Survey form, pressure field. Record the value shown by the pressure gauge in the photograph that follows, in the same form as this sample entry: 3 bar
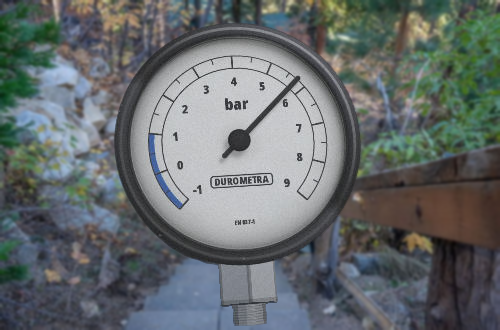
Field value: 5.75 bar
